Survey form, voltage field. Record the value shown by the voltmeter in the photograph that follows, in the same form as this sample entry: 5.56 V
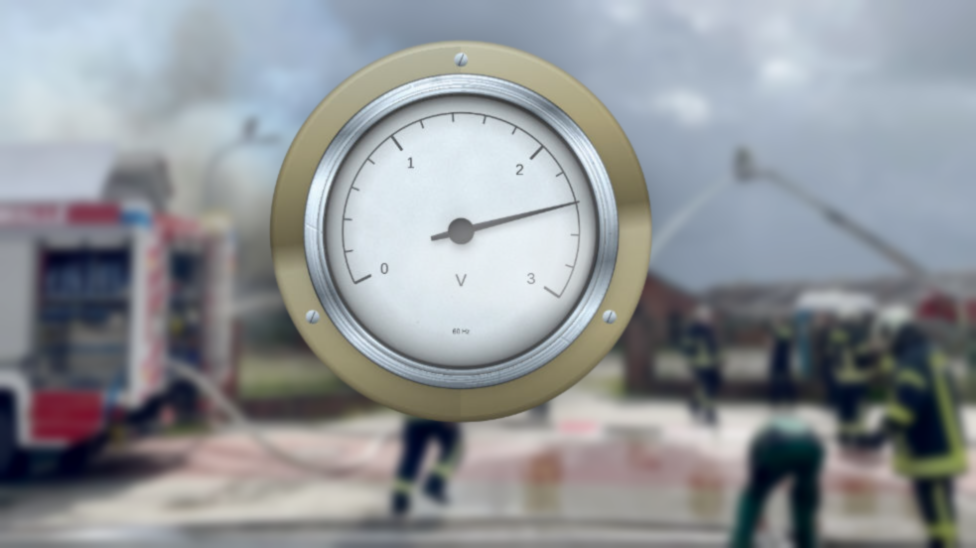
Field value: 2.4 V
